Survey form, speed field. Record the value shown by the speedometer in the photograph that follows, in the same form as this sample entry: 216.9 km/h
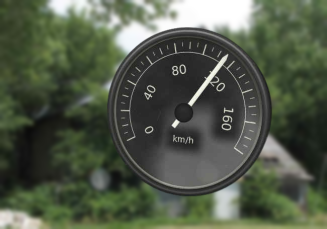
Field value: 115 km/h
